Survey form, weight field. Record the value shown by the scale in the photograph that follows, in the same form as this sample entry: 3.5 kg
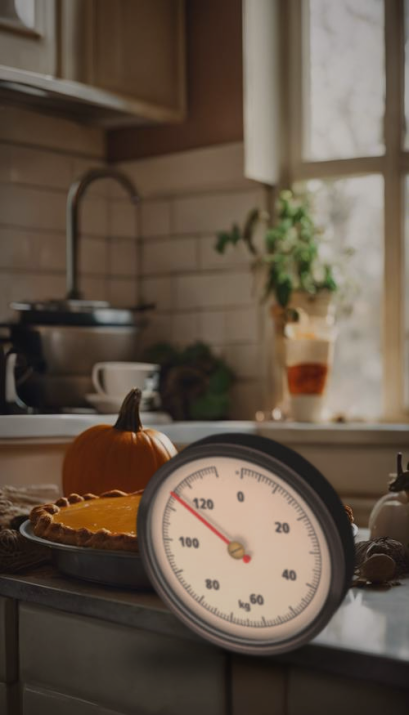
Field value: 115 kg
